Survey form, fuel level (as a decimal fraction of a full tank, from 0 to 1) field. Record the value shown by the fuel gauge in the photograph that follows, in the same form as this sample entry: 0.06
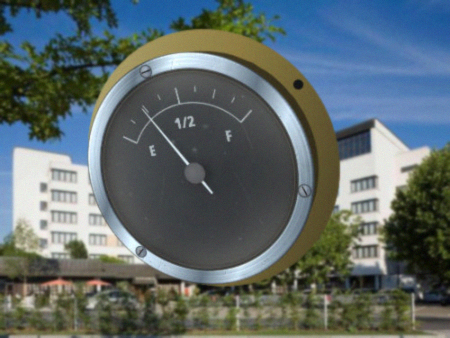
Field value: 0.25
